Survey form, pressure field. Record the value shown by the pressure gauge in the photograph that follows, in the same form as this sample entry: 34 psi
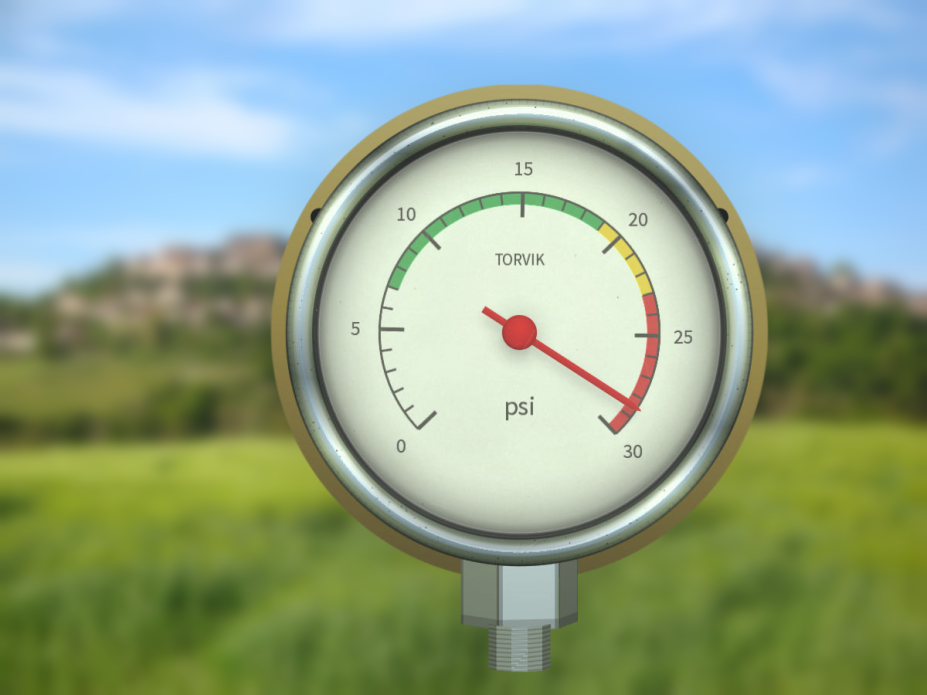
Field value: 28.5 psi
